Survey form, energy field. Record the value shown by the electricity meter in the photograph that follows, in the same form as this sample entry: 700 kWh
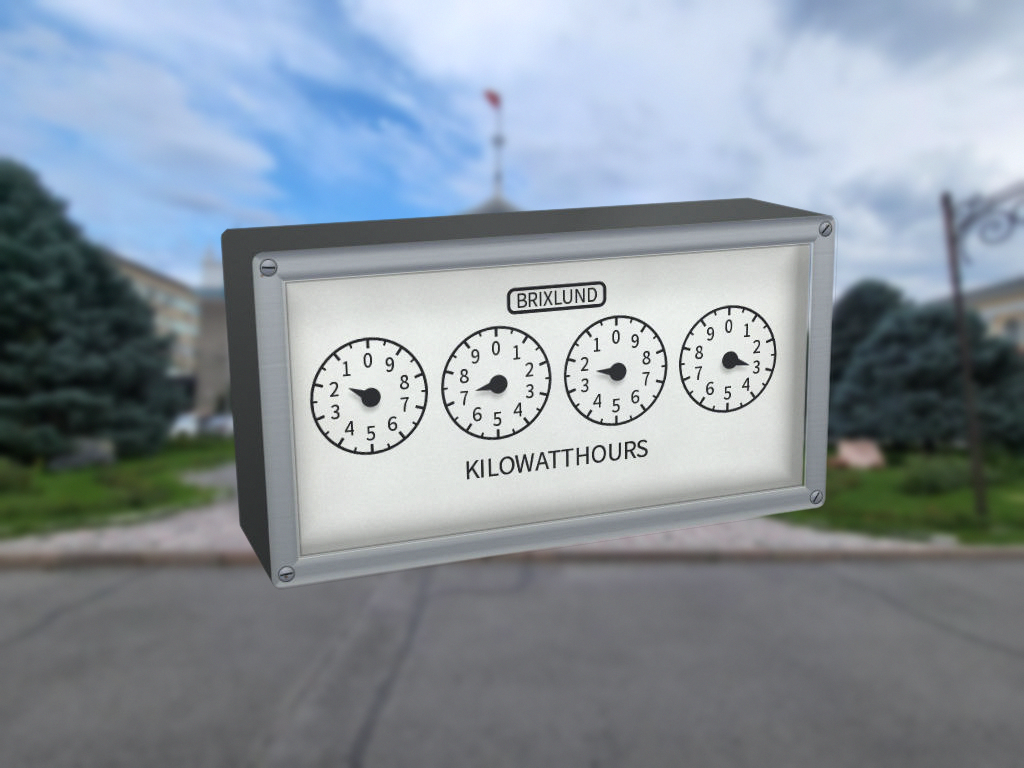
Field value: 1723 kWh
